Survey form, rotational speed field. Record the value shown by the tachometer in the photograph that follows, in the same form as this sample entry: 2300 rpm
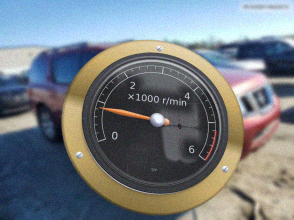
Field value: 800 rpm
